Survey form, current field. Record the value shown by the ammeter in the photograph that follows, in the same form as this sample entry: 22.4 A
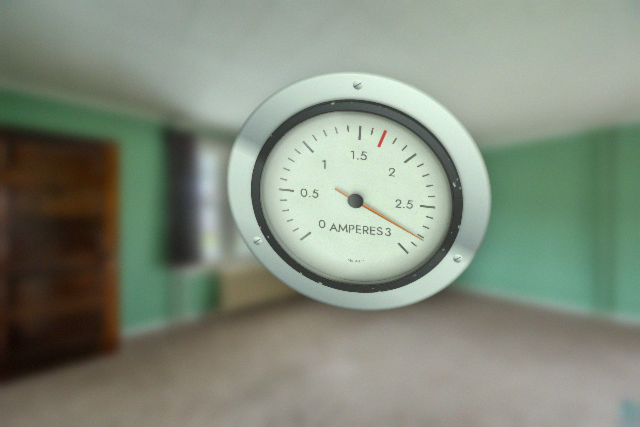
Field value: 2.8 A
